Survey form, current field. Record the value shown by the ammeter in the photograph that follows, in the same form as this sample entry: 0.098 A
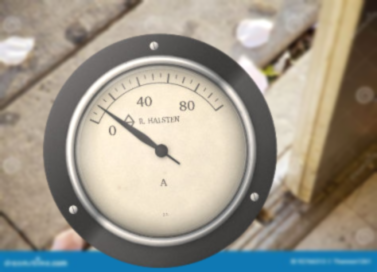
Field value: 10 A
